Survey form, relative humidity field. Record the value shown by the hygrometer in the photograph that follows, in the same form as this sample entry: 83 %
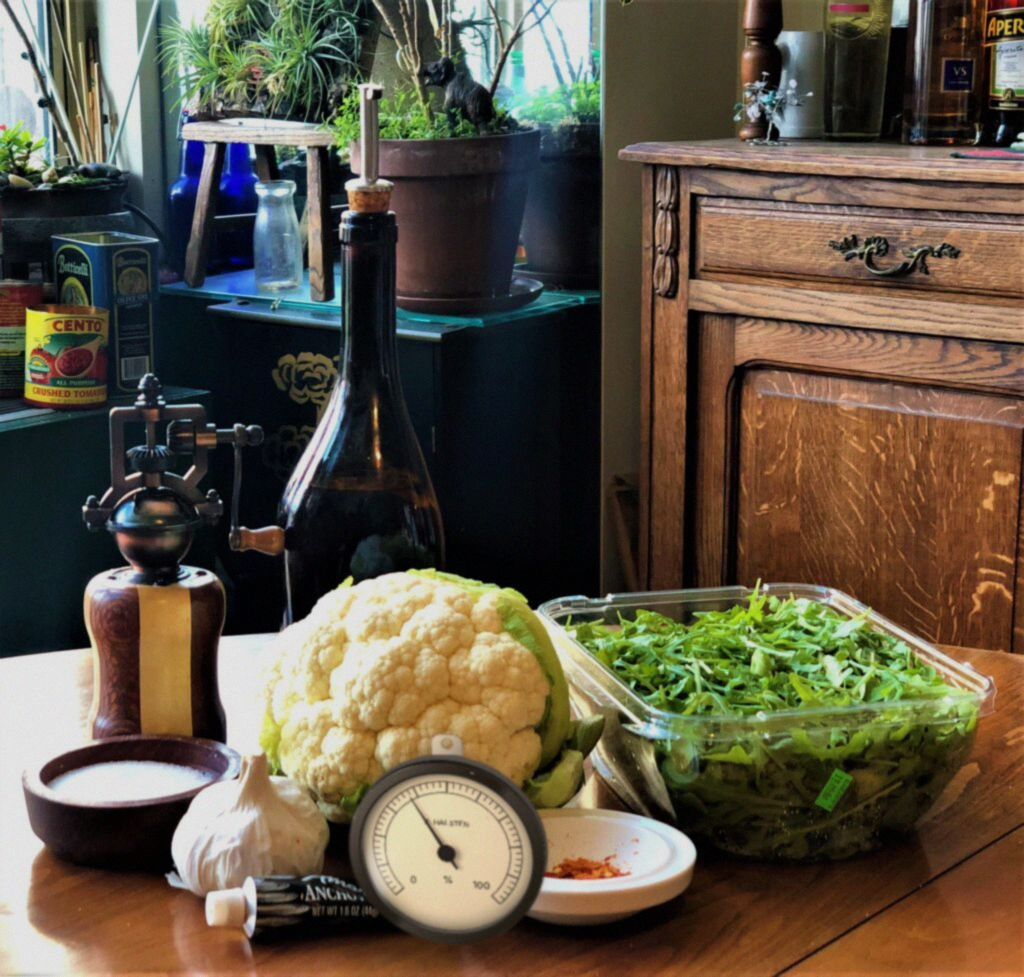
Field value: 38 %
